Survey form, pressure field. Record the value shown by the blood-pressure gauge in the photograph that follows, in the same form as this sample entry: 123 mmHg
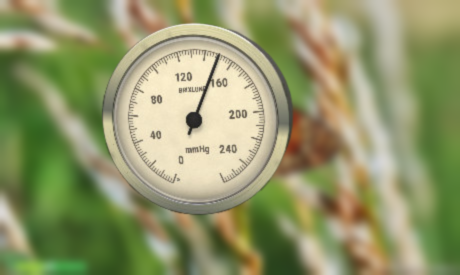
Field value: 150 mmHg
